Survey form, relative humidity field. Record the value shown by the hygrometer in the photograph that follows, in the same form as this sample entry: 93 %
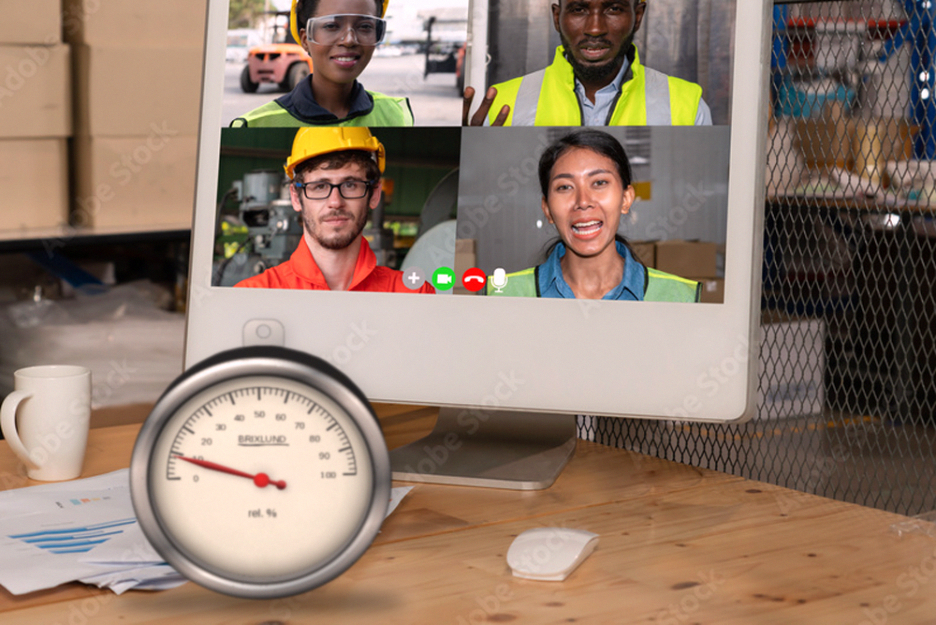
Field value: 10 %
